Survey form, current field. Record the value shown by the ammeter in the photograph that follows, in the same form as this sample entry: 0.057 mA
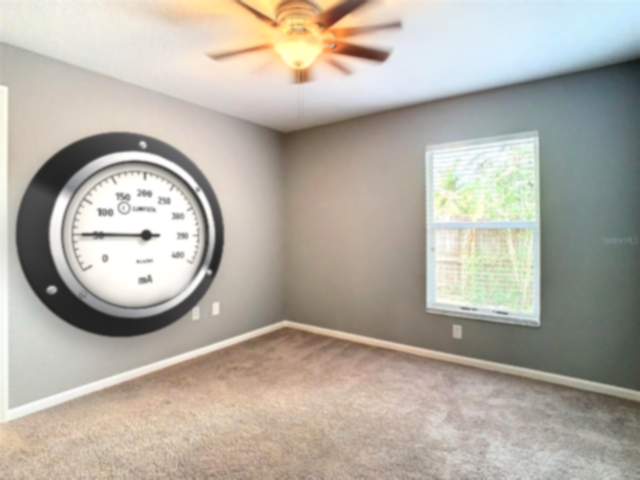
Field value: 50 mA
